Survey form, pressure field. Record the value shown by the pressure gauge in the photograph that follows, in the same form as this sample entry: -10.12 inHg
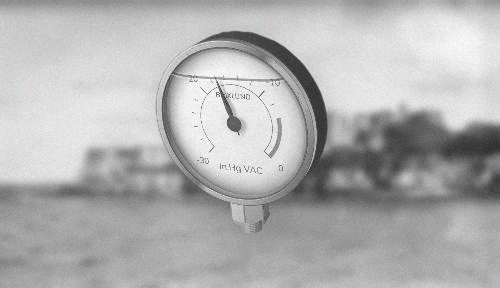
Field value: -17 inHg
